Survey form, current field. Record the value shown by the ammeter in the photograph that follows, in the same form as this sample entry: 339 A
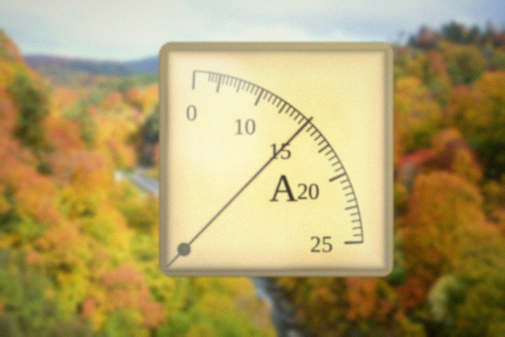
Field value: 15 A
